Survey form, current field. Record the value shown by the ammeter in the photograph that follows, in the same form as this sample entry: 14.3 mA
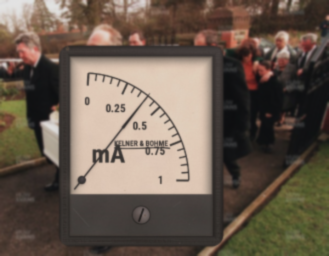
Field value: 0.4 mA
